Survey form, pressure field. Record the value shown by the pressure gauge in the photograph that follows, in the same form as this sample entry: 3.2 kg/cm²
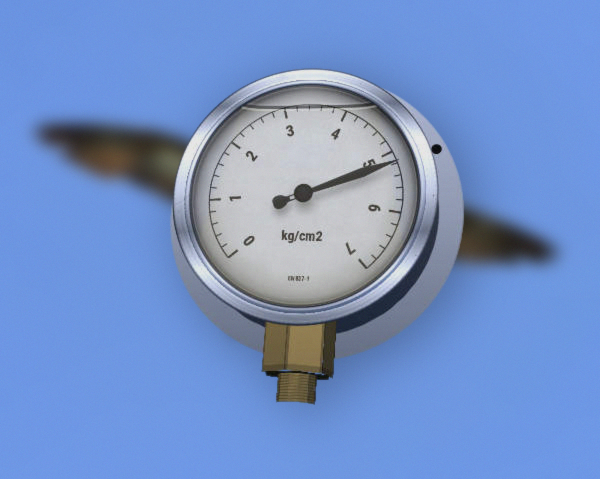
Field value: 5.2 kg/cm²
